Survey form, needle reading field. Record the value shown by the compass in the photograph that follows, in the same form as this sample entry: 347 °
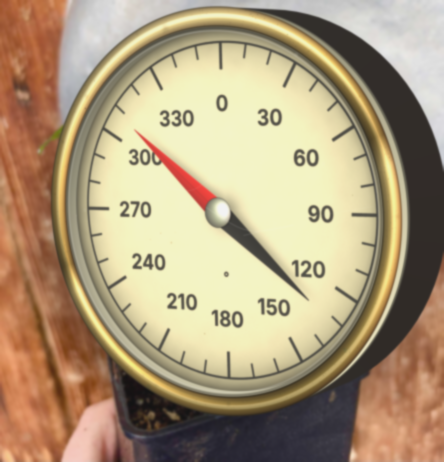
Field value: 310 °
